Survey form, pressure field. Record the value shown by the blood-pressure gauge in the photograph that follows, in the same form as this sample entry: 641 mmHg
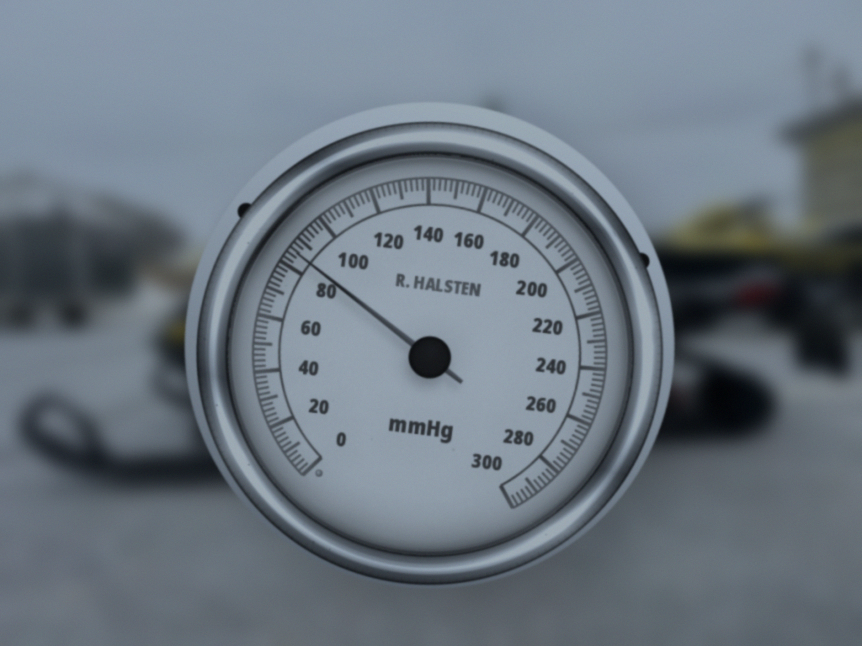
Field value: 86 mmHg
